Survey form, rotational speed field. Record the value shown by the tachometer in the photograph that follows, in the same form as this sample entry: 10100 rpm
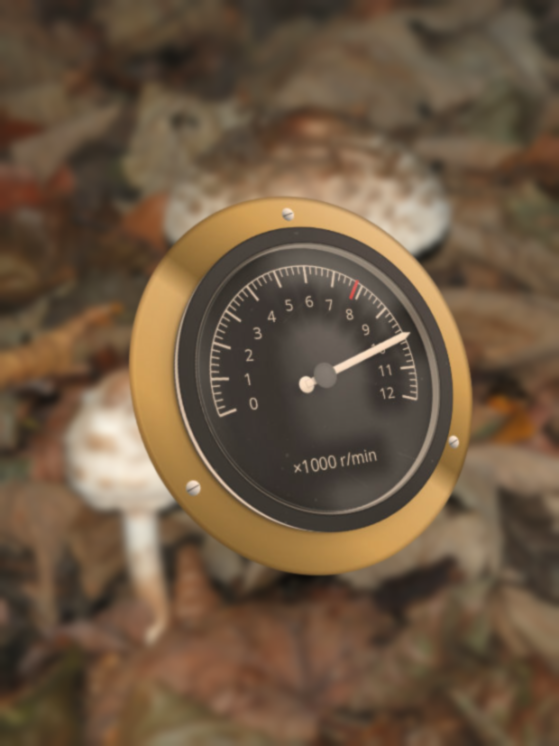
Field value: 10000 rpm
